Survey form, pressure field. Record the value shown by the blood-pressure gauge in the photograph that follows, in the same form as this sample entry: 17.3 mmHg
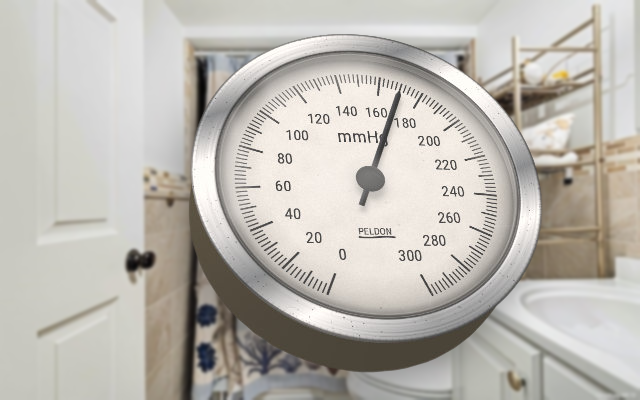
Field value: 170 mmHg
